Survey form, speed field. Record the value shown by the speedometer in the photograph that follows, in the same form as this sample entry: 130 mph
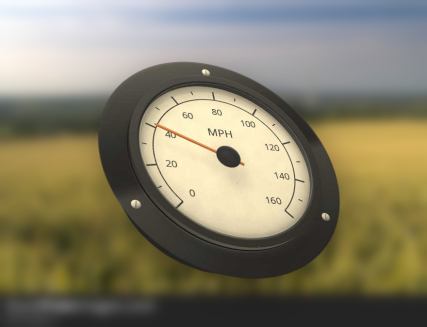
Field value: 40 mph
